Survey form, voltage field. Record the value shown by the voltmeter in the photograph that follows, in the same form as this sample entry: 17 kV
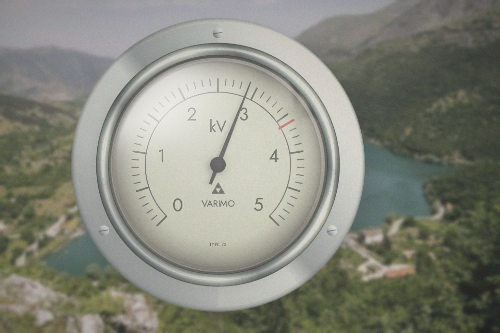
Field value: 2.9 kV
